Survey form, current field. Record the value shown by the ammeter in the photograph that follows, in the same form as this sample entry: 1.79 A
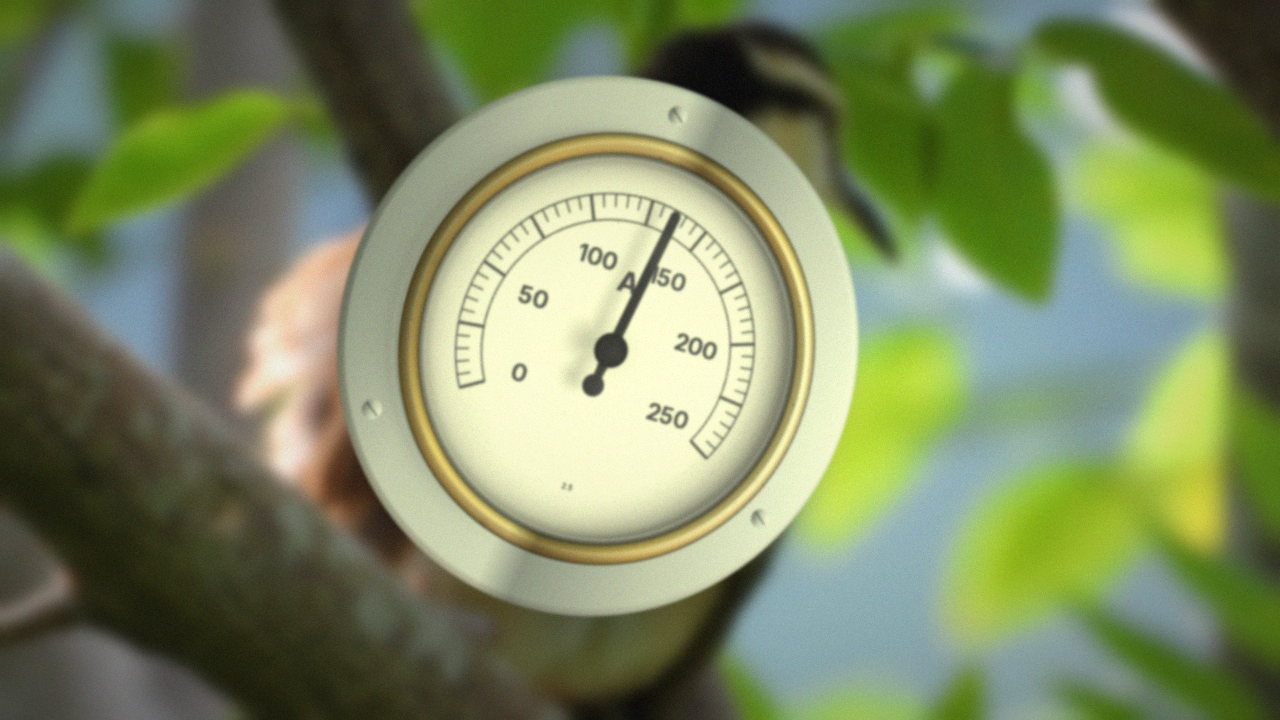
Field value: 135 A
